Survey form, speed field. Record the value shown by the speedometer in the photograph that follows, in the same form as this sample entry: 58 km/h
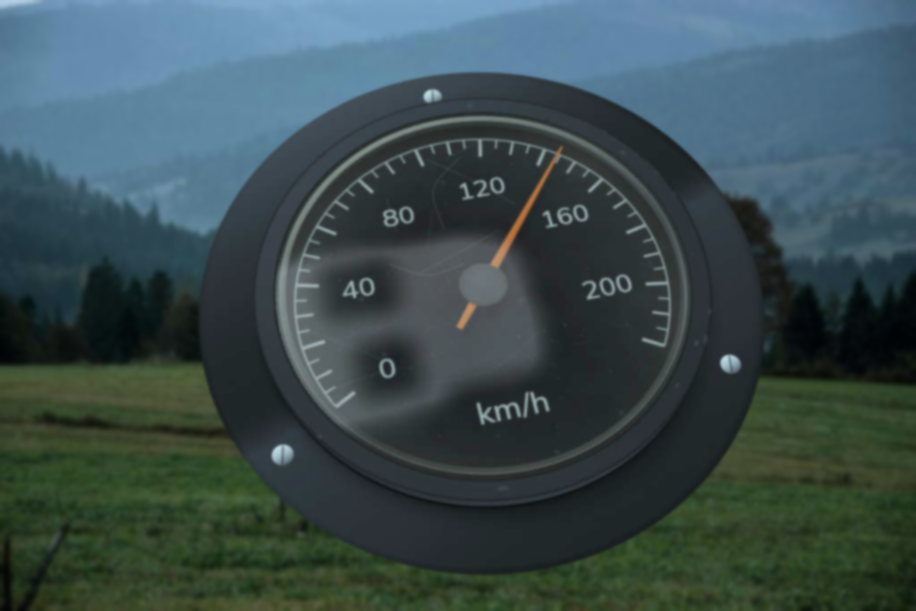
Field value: 145 km/h
